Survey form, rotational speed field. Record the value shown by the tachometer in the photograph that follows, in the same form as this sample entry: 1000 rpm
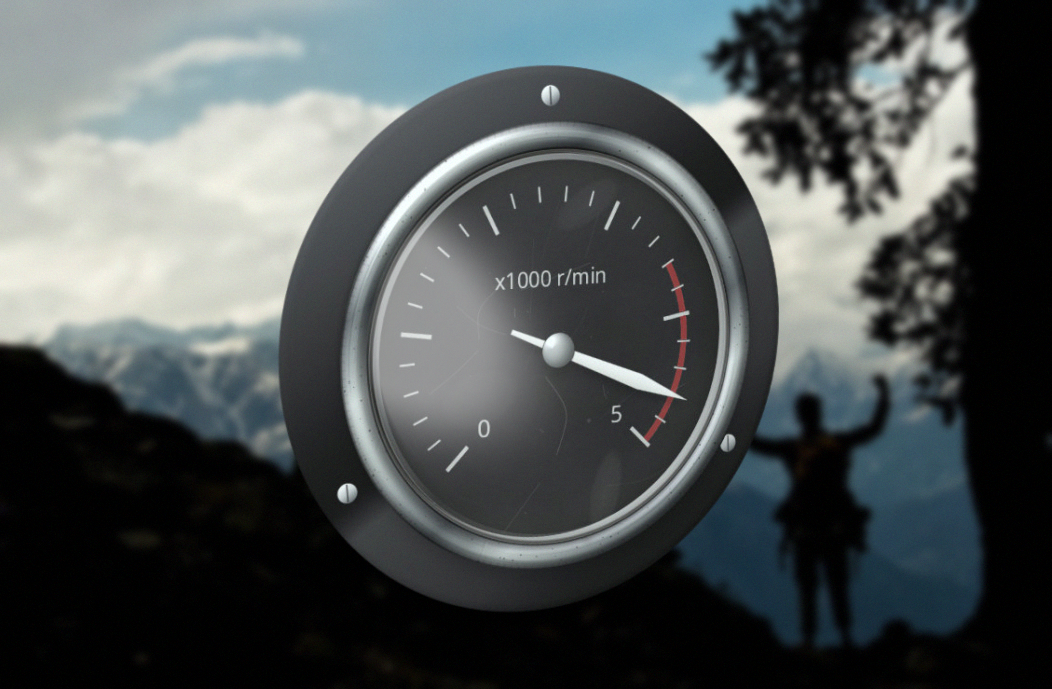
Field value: 4600 rpm
